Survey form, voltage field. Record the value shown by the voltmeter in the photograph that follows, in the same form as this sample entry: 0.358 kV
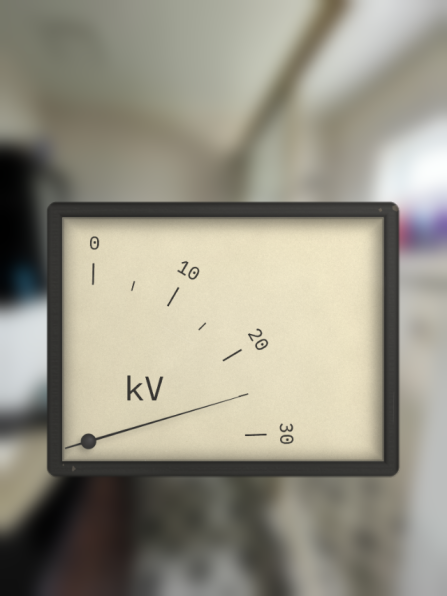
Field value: 25 kV
